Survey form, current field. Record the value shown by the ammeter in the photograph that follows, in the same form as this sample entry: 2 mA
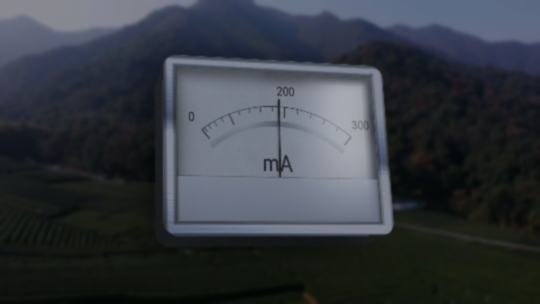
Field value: 190 mA
